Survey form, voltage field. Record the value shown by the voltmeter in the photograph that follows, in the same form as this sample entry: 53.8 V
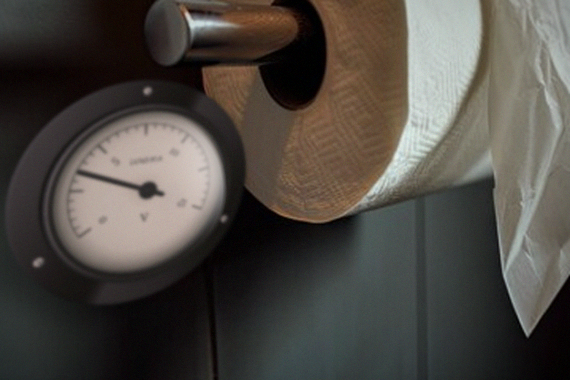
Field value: 3.5 V
